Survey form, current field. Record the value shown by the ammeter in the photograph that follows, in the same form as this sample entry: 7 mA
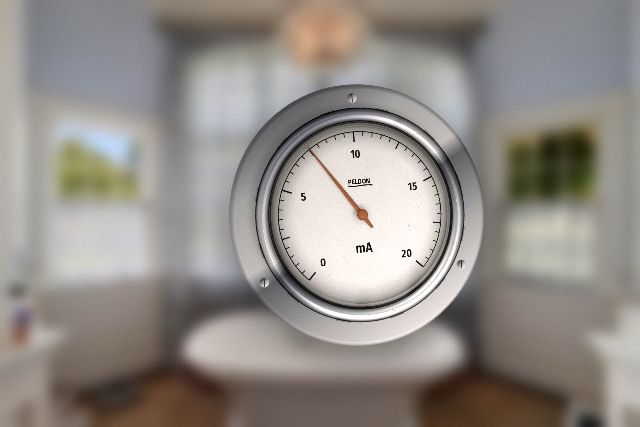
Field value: 7.5 mA
